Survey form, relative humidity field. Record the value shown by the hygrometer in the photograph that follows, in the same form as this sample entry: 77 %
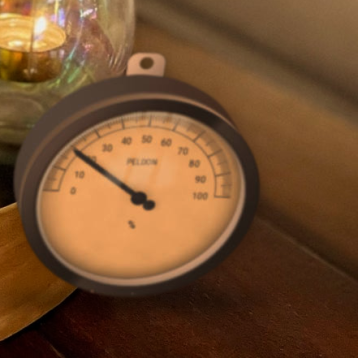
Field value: 20 %
